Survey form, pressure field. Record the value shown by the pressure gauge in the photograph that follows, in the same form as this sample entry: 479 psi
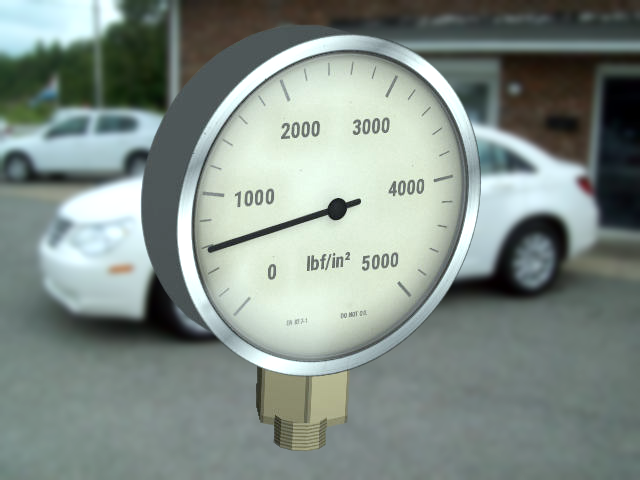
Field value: 600 psi
